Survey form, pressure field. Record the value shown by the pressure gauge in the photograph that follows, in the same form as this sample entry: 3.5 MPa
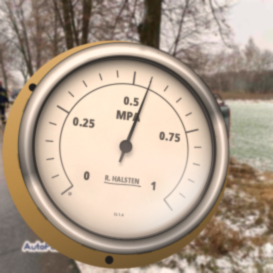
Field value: 0.55 MPa
